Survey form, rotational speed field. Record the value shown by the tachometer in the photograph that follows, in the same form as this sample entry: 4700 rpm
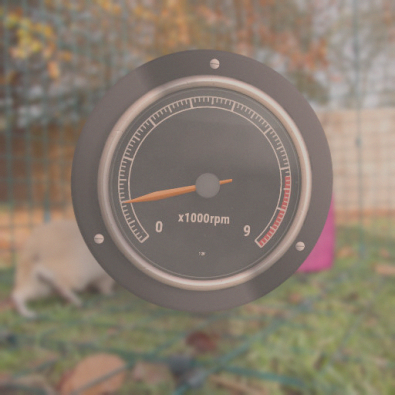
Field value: 1000 rpm
